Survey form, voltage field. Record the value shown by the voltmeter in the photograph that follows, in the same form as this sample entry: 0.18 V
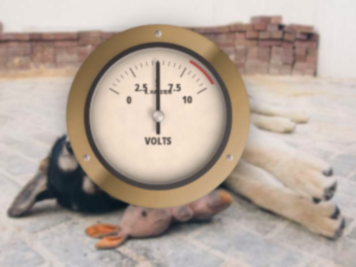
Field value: 5 V
